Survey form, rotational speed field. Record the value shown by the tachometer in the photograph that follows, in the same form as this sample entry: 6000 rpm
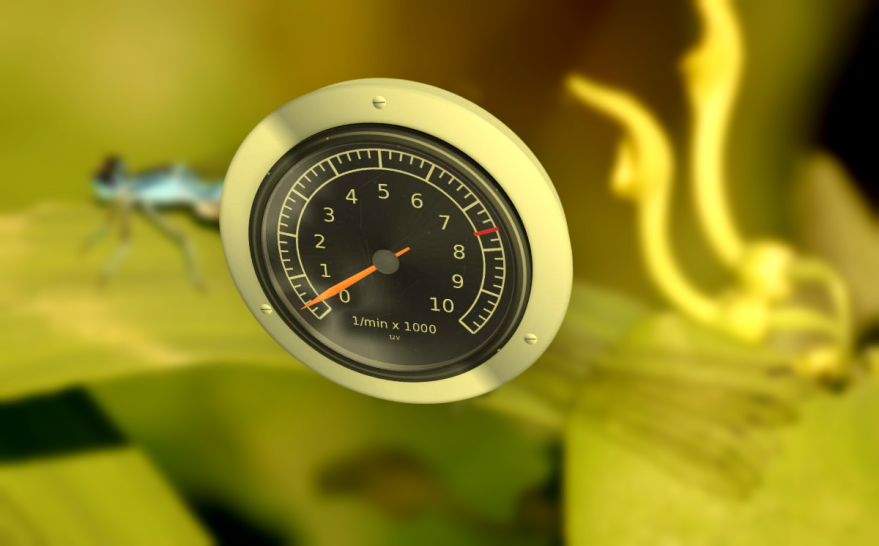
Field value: 400 rpm
